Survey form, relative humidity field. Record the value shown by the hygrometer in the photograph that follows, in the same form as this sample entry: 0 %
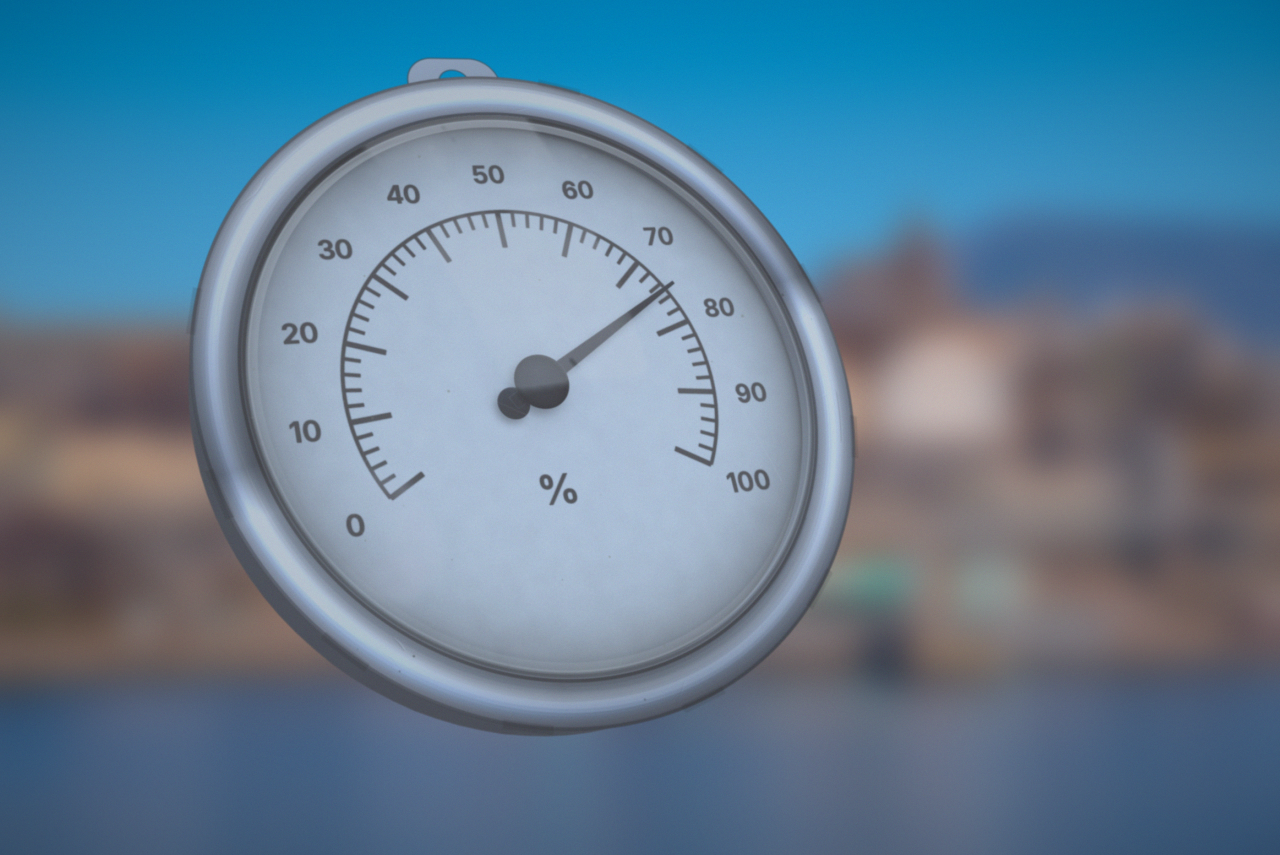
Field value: 75 %
